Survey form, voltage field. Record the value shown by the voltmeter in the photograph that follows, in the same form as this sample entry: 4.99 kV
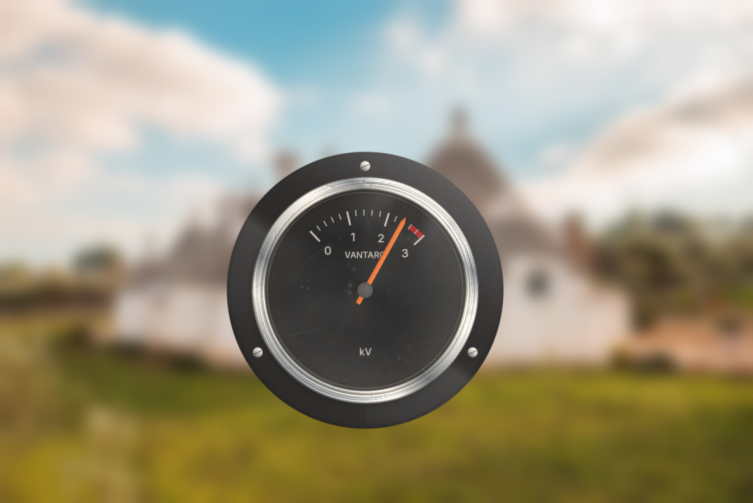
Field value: 2.4 kV
